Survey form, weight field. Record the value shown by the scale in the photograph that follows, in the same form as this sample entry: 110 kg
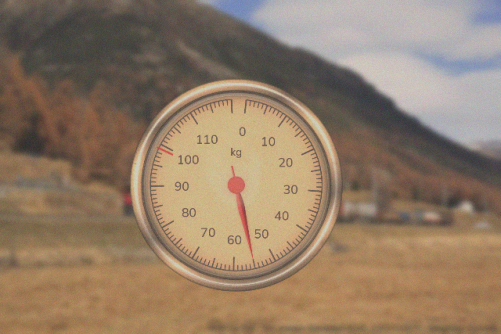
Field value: 55 kg
